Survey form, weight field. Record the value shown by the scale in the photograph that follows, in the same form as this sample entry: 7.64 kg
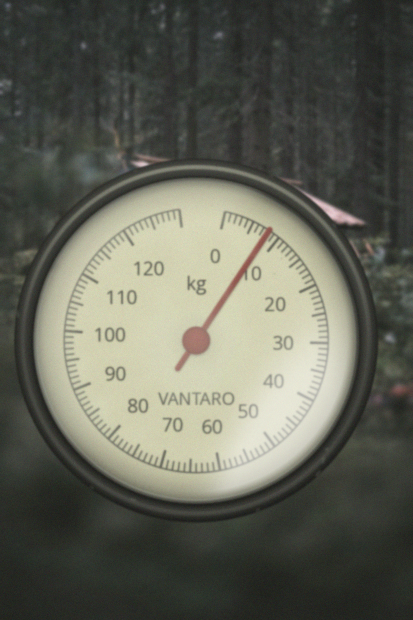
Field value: 8 kg
